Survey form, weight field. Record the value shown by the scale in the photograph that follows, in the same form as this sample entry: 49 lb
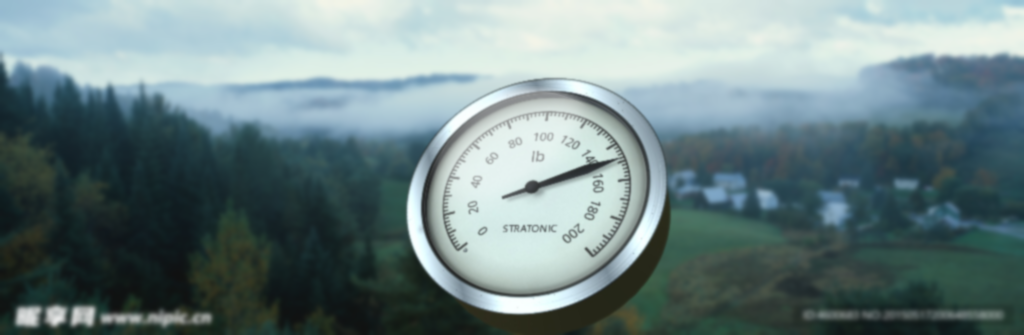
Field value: 150 lb
